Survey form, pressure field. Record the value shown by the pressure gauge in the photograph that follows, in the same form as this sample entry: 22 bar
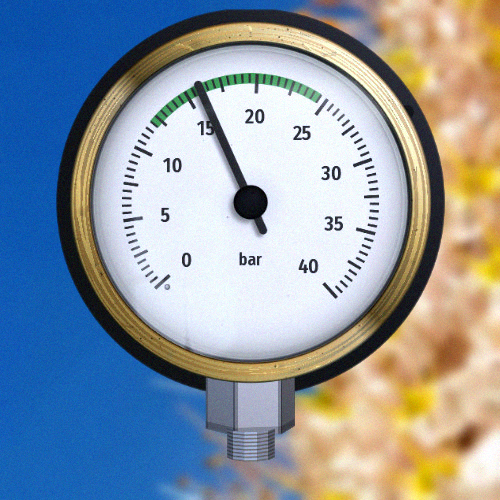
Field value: 16 bar
